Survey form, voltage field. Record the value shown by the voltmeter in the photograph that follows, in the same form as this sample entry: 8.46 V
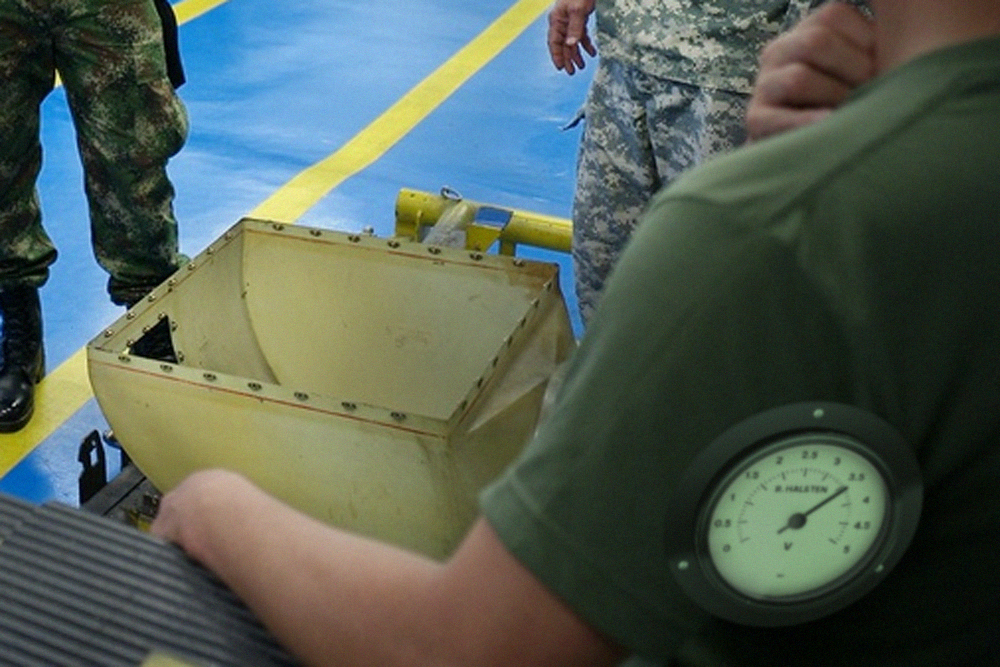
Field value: 3.5 V
